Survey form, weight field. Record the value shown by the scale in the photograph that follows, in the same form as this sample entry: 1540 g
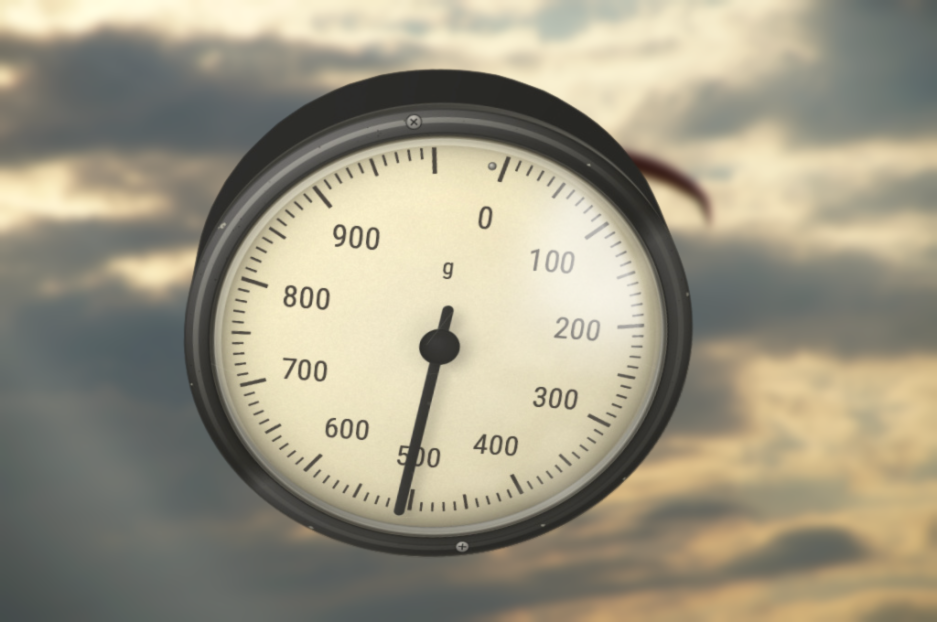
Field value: 510 g
